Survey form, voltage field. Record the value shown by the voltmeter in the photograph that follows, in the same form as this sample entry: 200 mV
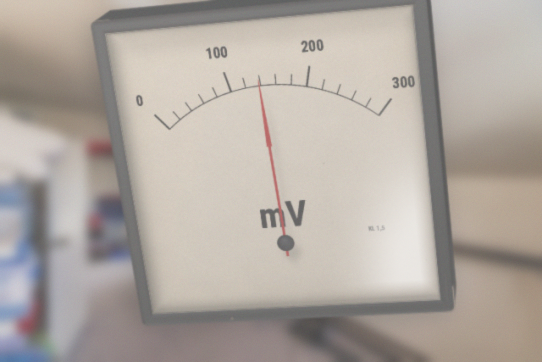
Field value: 140 mV
